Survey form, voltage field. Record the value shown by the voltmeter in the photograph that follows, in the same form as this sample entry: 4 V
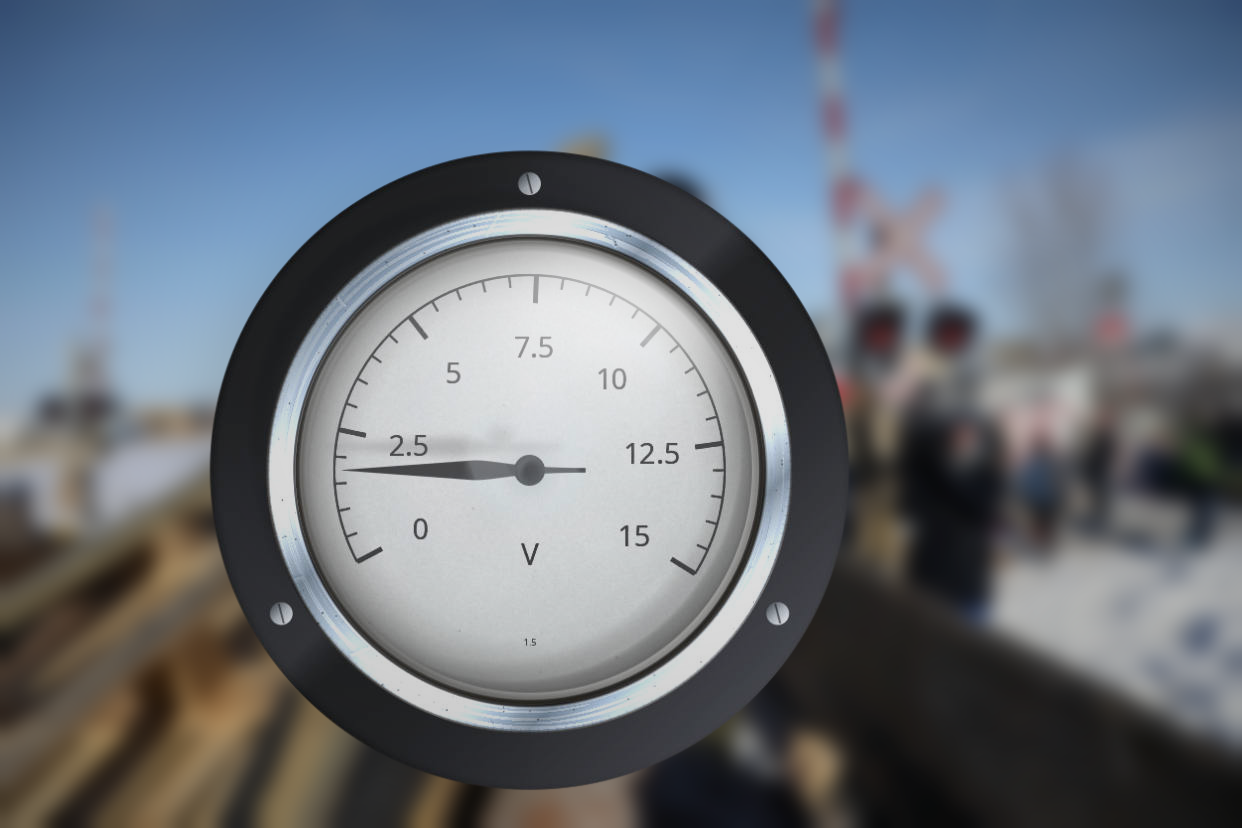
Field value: 1.75 V
